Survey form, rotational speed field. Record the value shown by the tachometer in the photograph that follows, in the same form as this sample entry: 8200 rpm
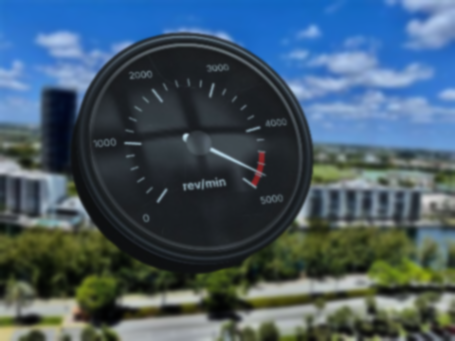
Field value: 4800 rpm
